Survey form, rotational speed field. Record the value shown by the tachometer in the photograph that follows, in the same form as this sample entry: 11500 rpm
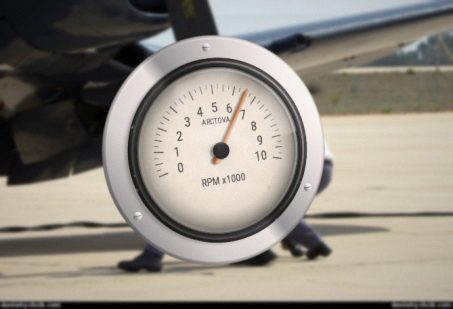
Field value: 6500 rpm
